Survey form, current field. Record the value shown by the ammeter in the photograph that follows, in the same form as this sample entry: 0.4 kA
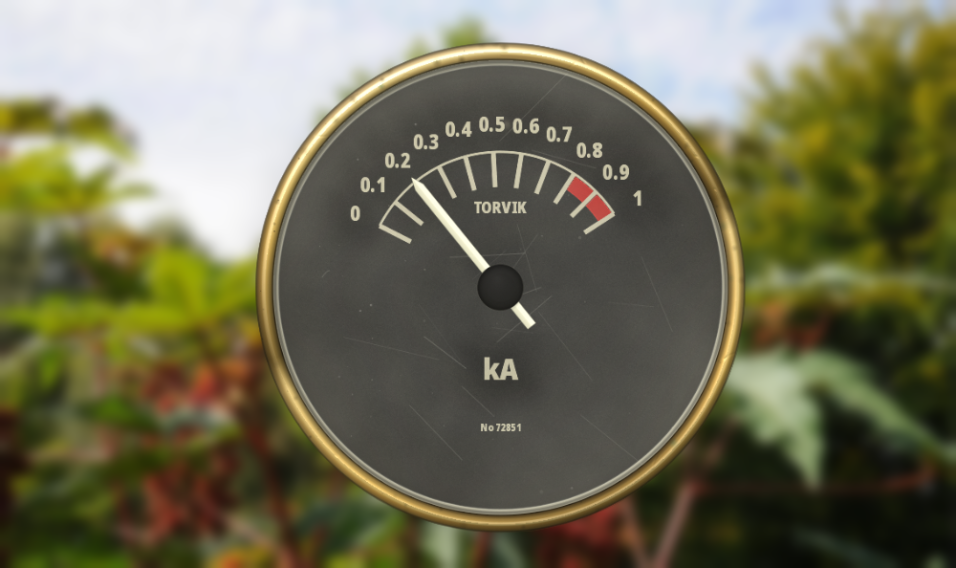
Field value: 0.2 kA
